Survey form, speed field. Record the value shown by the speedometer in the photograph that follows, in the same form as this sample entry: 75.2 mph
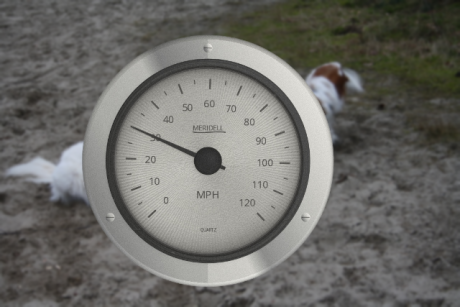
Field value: 30 mph
